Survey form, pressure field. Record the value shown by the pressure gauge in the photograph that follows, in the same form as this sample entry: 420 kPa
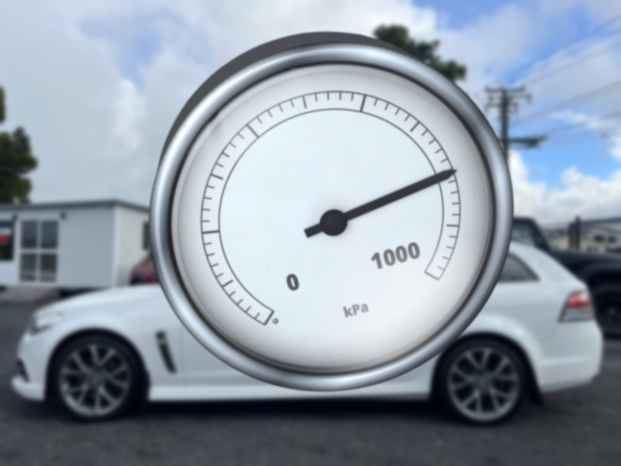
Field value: 800 kPa
